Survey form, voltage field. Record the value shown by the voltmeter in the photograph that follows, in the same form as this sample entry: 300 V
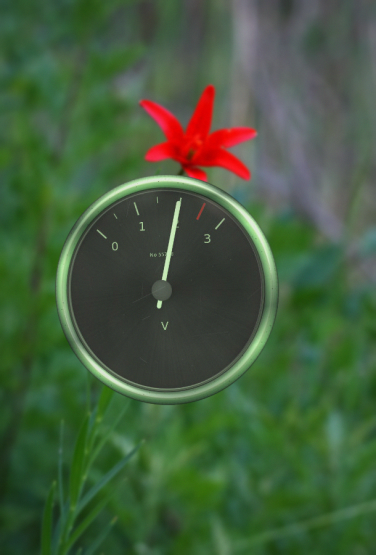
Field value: 2 V
